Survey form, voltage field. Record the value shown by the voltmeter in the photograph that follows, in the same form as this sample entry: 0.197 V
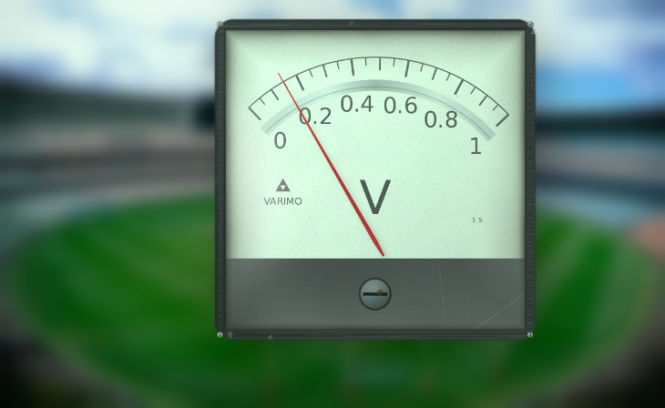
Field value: 0.15 V
